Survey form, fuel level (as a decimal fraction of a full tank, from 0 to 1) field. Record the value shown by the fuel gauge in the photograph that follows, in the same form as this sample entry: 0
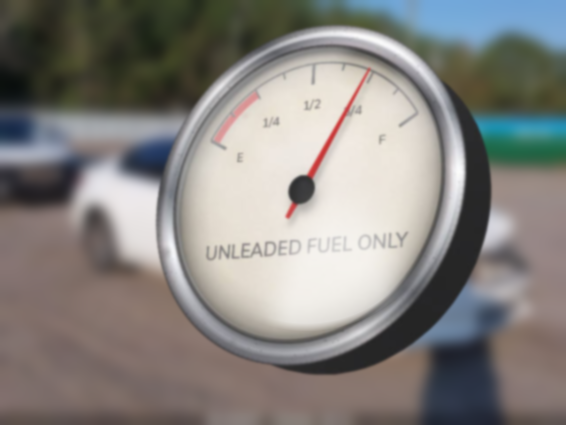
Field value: 0.75
